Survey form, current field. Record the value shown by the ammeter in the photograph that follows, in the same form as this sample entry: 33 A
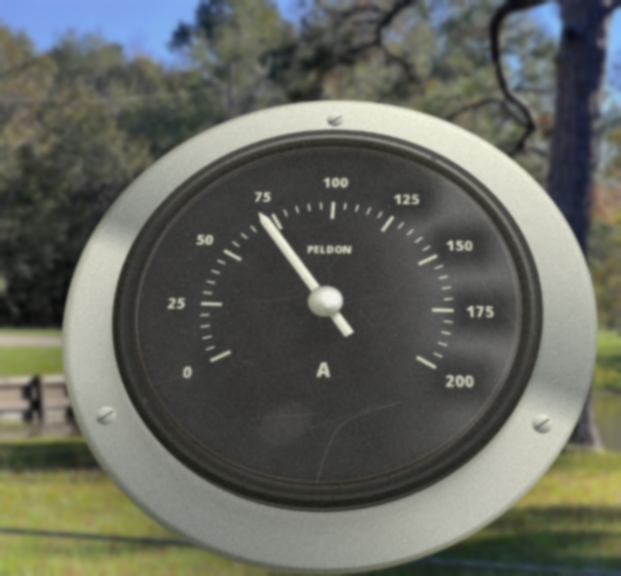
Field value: 70 A
